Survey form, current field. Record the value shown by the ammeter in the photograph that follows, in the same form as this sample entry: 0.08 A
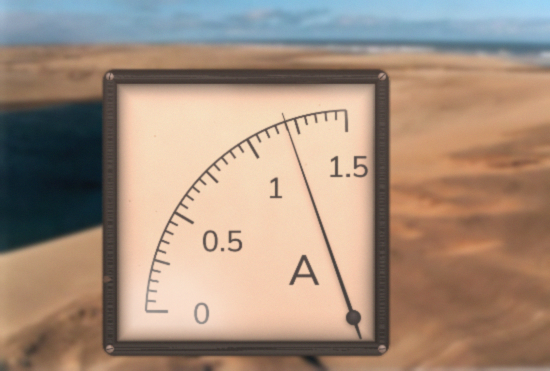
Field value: 1.2 A
